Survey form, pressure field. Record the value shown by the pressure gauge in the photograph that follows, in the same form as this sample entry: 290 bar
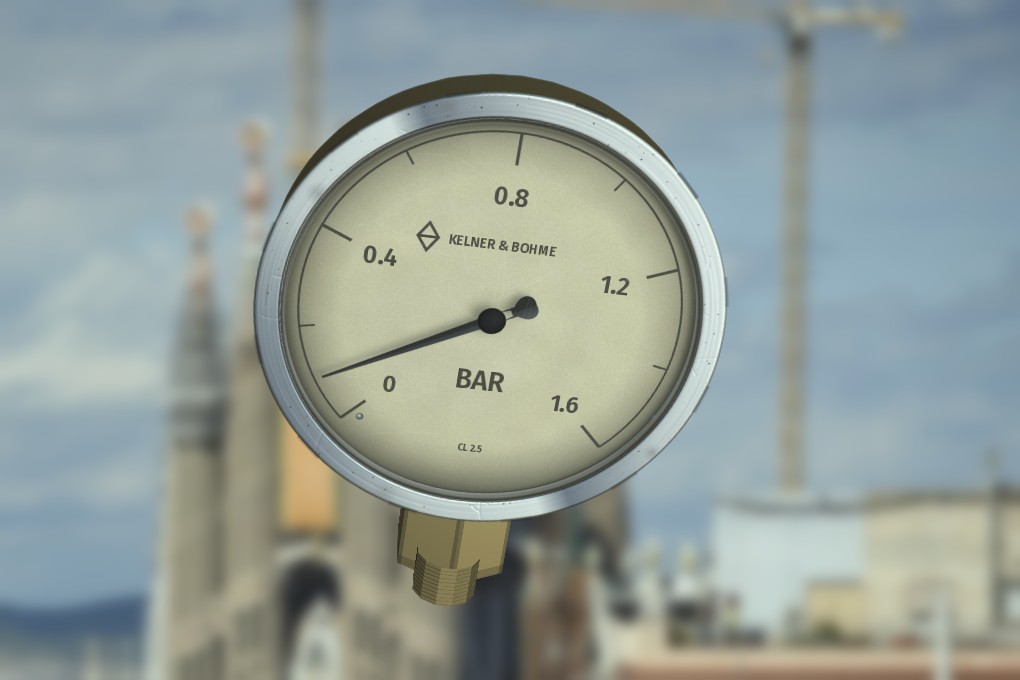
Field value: 0.1 bar
